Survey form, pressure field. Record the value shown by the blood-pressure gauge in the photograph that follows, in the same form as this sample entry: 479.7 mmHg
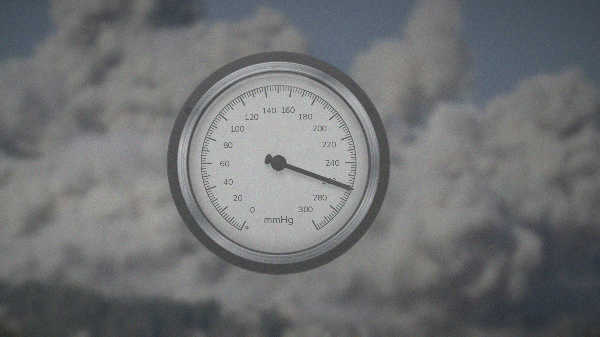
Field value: 260 mmHg
